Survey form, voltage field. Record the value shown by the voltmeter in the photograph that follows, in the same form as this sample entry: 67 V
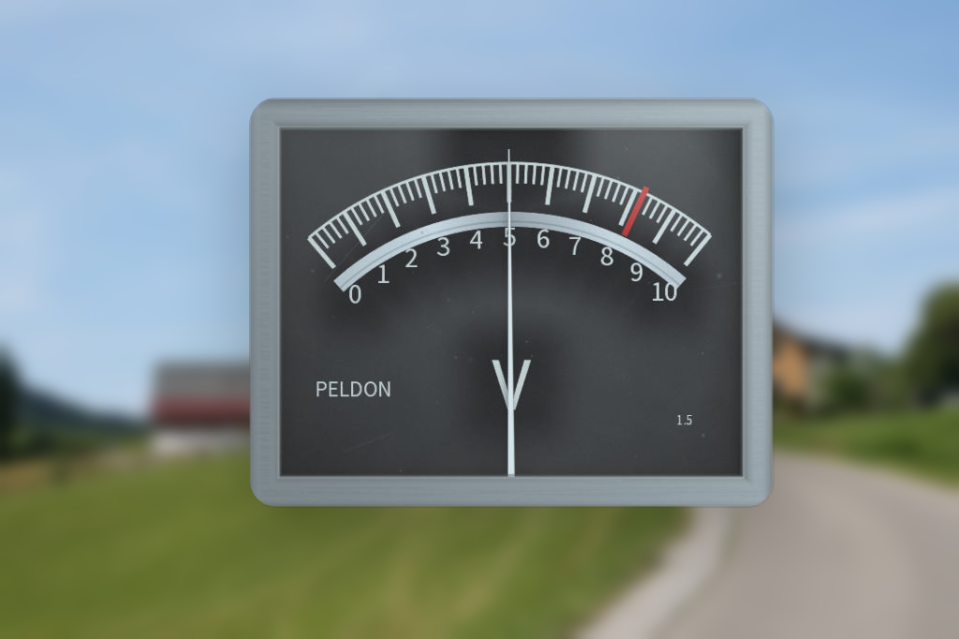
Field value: 5 V
